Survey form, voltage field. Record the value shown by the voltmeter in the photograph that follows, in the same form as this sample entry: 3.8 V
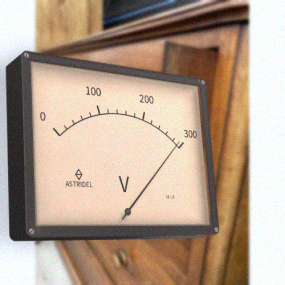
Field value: 290 V
